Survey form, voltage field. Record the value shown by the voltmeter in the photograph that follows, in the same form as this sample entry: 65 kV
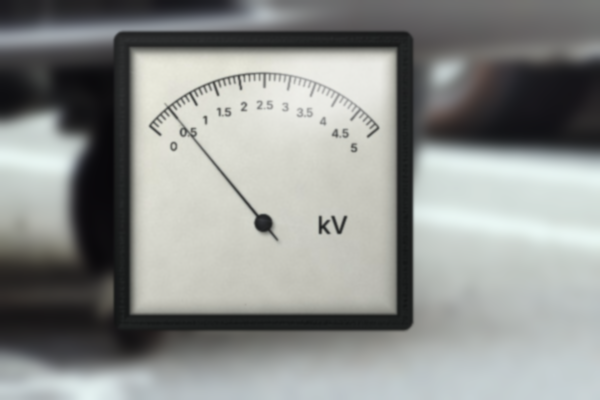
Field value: 0.5 kV
